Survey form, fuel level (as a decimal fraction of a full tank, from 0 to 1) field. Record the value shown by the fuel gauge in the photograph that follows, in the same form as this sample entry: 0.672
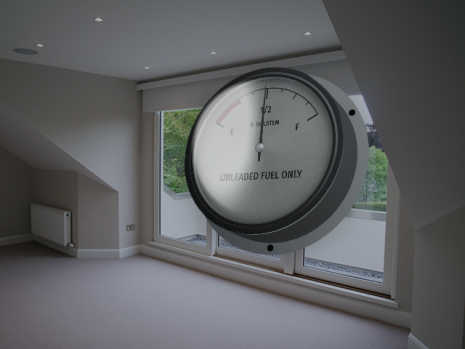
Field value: 0.5
